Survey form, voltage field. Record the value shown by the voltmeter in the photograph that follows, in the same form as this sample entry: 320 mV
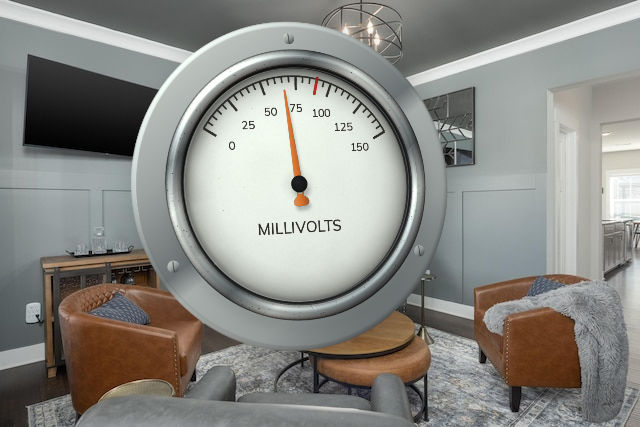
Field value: 65 mV
